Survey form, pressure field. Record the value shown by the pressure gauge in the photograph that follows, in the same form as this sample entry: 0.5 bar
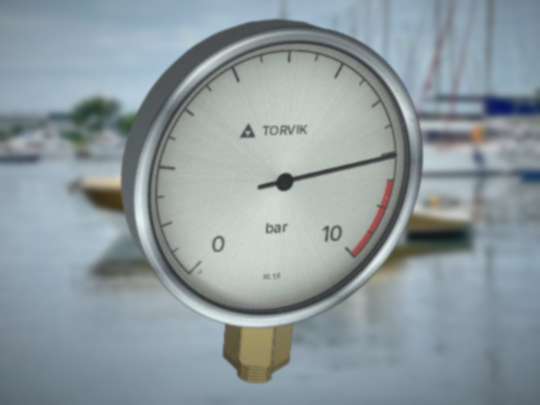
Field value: 8 bar
